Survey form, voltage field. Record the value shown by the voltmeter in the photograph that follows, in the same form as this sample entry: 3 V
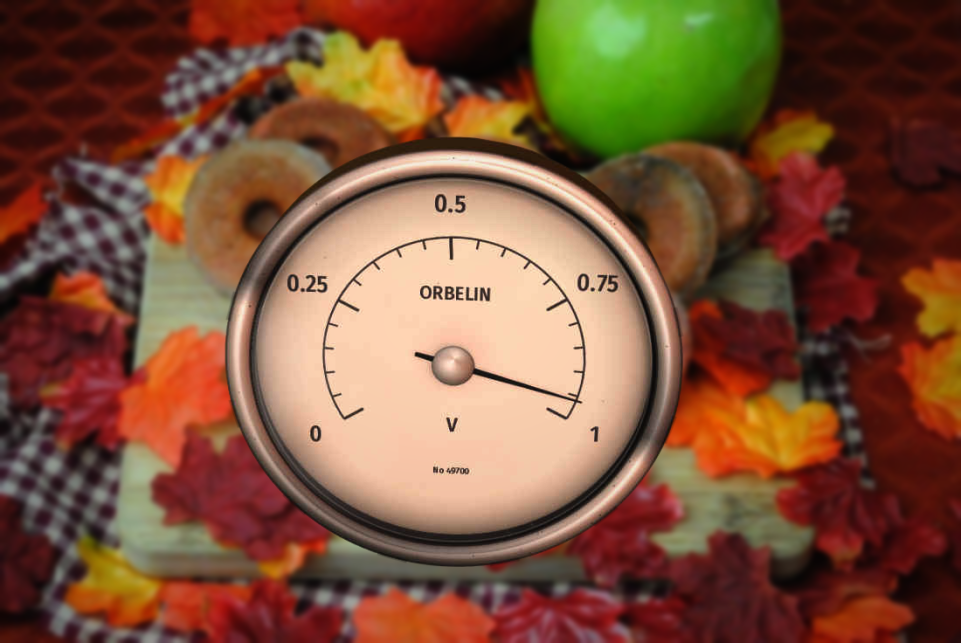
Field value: 0.95 V
